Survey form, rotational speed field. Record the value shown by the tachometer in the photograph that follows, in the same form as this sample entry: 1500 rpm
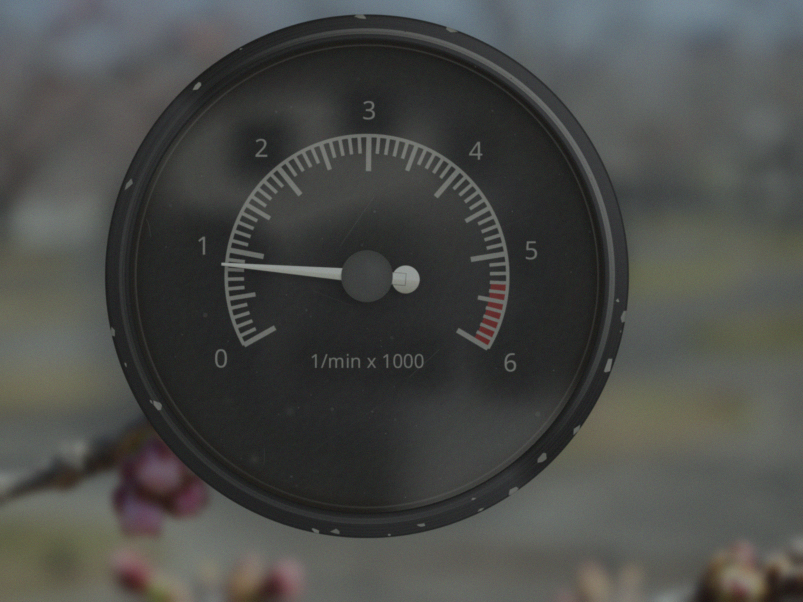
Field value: 850 rpm
